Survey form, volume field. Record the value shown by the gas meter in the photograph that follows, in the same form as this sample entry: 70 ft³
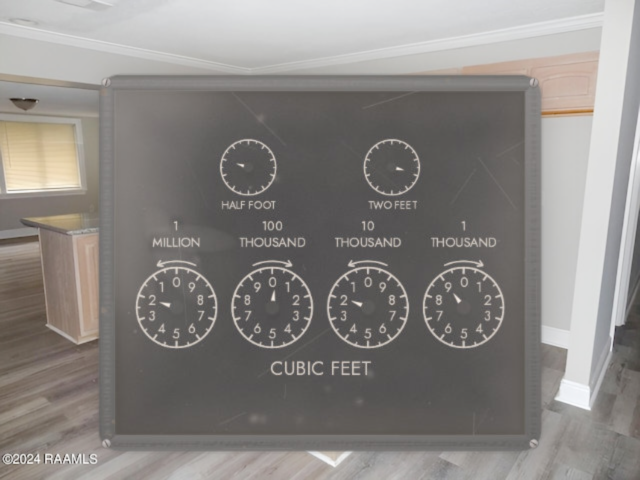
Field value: 201900 ft³
